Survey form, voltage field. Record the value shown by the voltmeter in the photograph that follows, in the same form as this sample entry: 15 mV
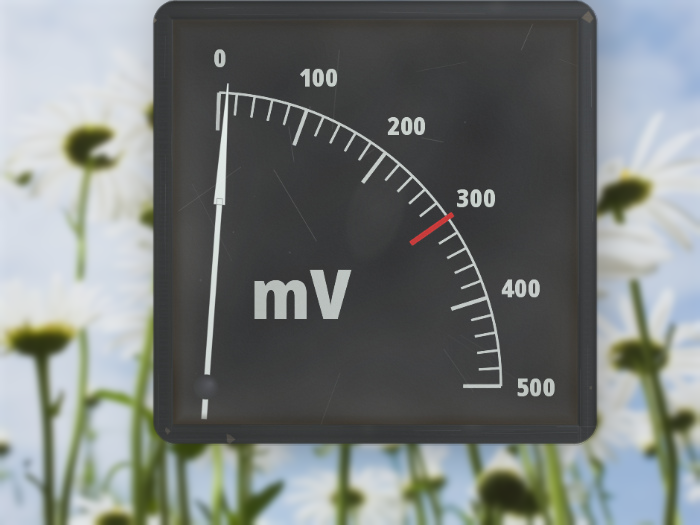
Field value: 10 mV
